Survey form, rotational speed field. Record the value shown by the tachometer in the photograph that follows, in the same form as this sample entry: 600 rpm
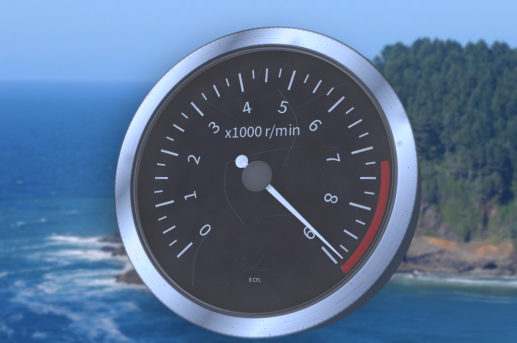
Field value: 8875 rpm
